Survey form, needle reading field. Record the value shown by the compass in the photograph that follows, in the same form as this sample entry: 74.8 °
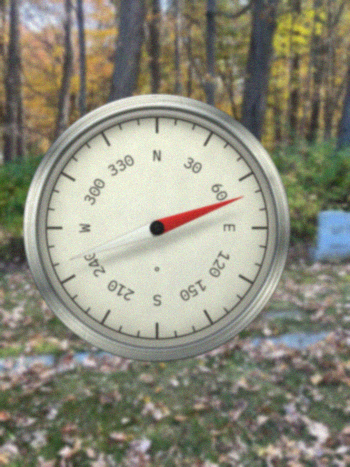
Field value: 70 °
